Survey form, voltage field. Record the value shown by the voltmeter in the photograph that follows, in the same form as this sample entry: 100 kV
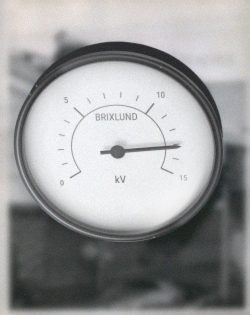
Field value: 13 kV
